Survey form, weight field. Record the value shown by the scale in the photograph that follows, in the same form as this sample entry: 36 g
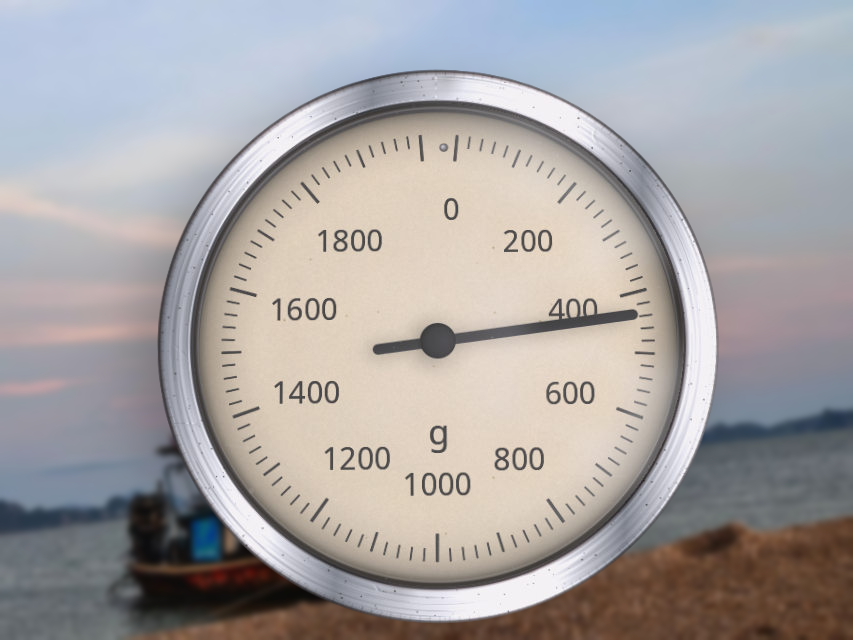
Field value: 440 g
